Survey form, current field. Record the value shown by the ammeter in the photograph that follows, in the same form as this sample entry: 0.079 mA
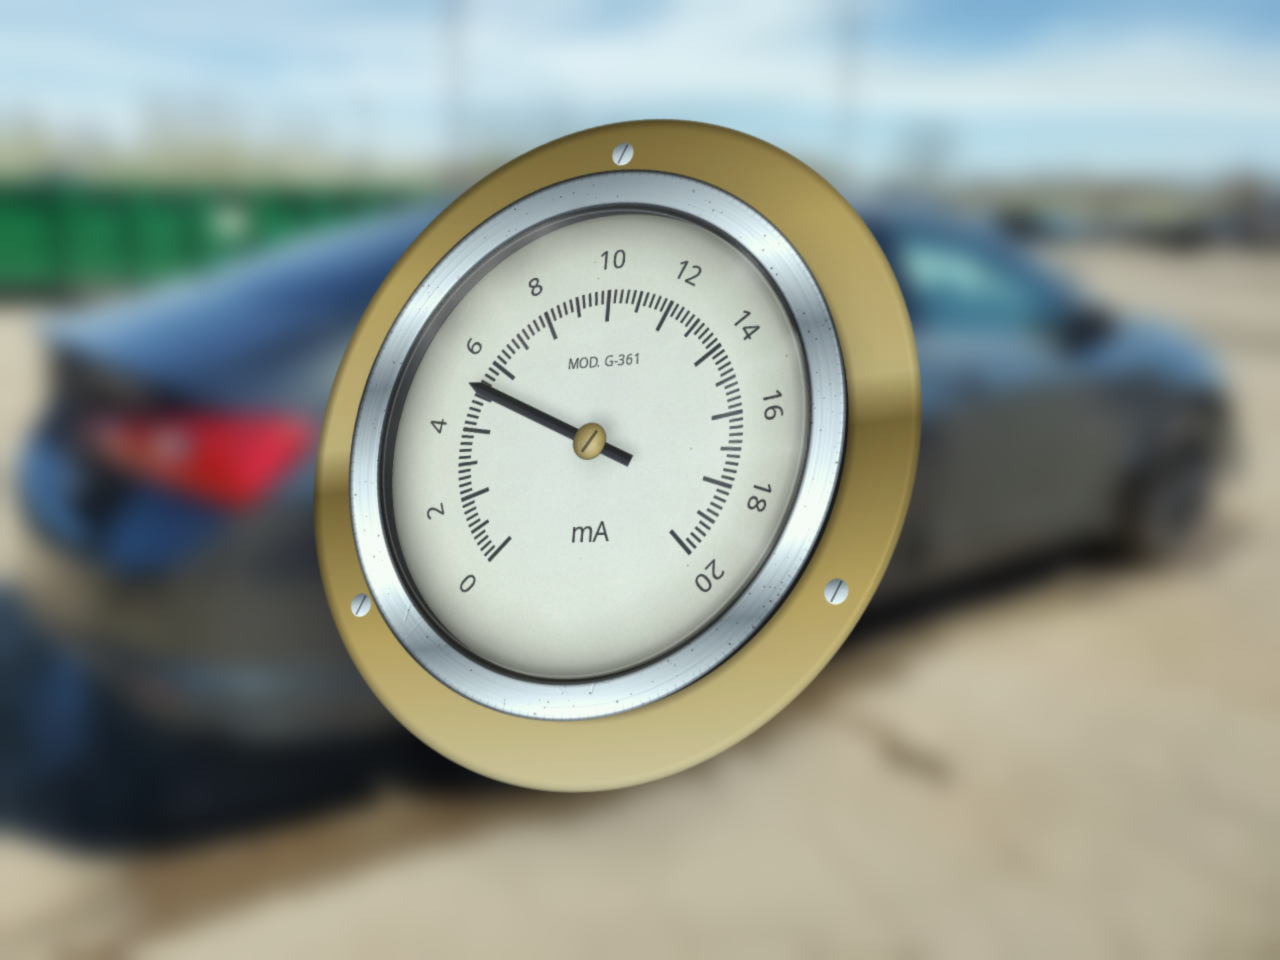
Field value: 5.2 mA
